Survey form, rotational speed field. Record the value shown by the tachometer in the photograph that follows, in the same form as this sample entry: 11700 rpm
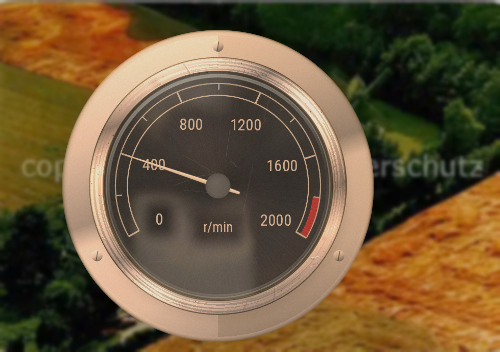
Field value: 400 rpm
